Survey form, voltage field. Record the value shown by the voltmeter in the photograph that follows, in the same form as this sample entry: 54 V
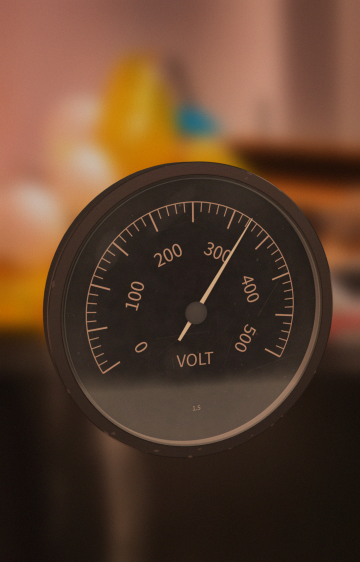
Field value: 320 V
